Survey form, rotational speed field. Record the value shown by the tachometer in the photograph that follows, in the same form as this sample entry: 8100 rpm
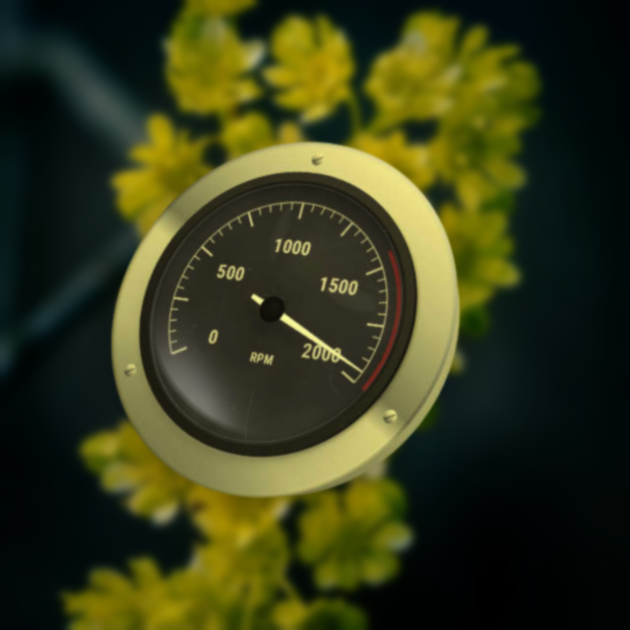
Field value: 1950 rpm
